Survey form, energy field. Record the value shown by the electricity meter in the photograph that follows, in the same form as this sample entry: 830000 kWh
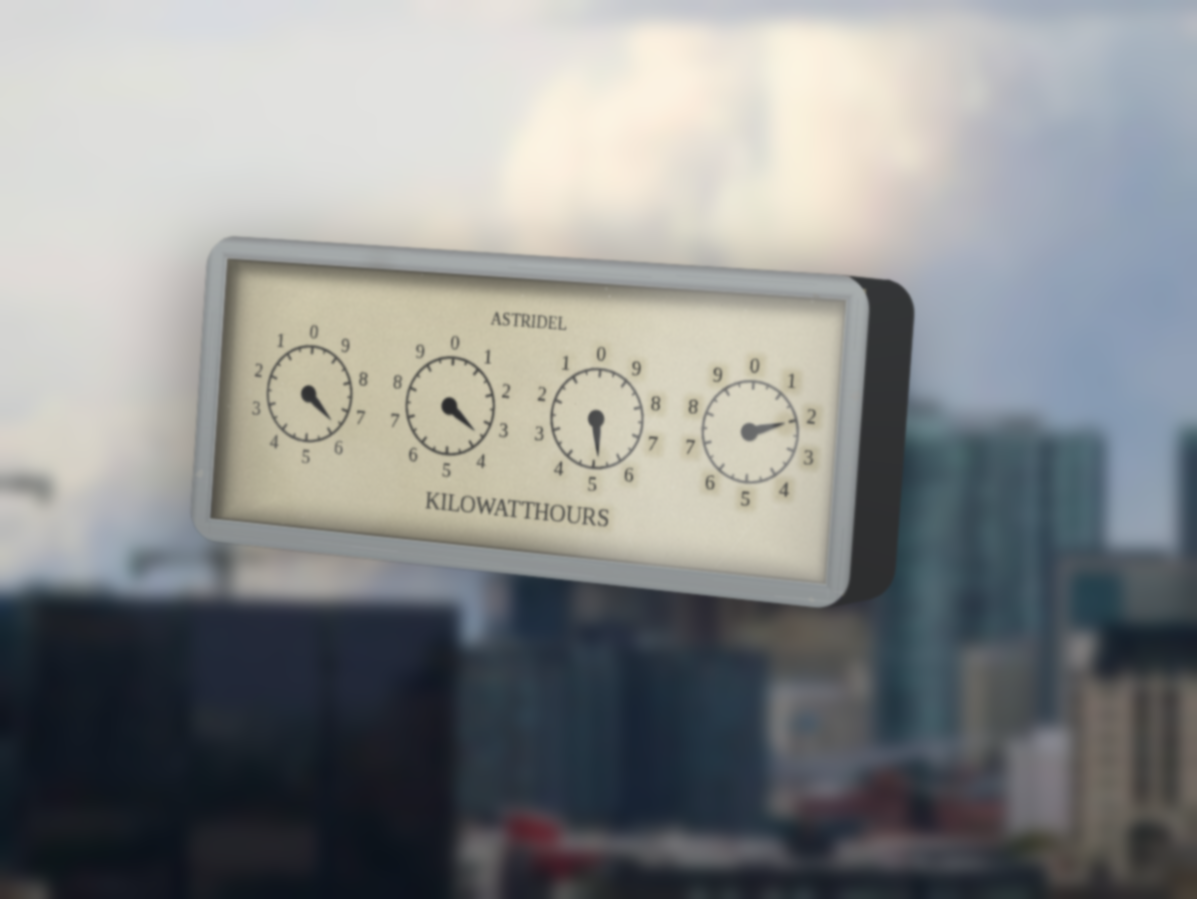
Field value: 6352 kWh
